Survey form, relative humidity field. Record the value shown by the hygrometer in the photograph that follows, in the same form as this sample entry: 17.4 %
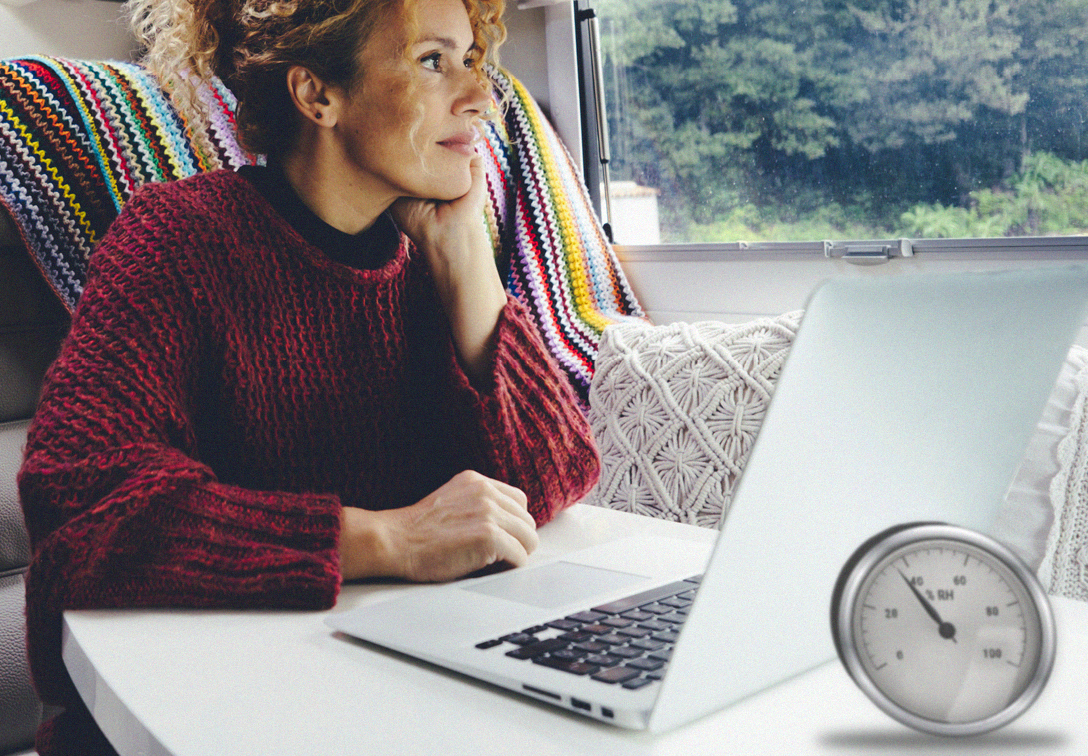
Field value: 36 %
